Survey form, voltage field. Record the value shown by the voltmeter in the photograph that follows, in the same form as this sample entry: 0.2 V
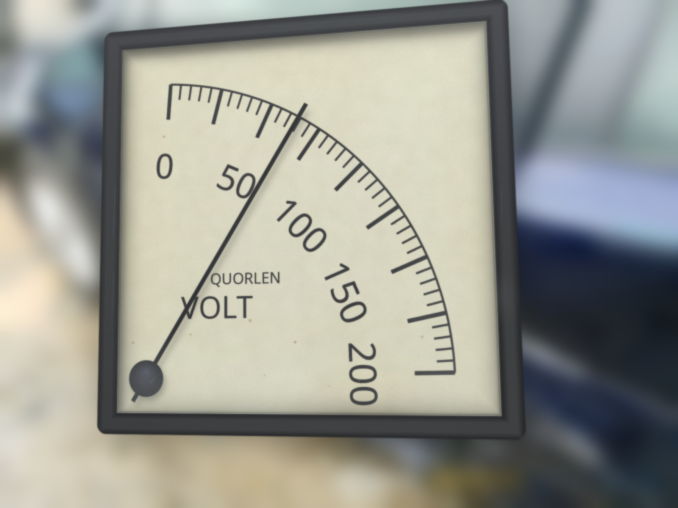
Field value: 65 V
